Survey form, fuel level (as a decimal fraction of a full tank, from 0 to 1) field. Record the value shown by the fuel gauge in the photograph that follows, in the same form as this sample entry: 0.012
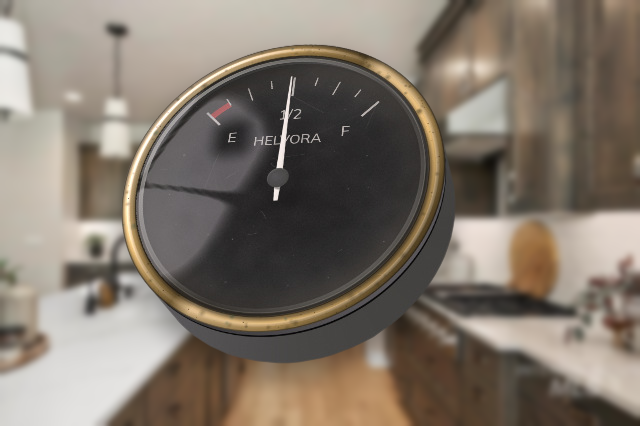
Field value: 0.5
